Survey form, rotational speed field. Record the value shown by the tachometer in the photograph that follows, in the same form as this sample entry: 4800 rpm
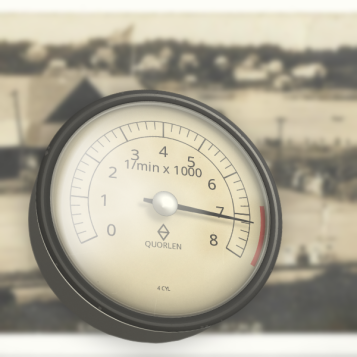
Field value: 7200 rpm
